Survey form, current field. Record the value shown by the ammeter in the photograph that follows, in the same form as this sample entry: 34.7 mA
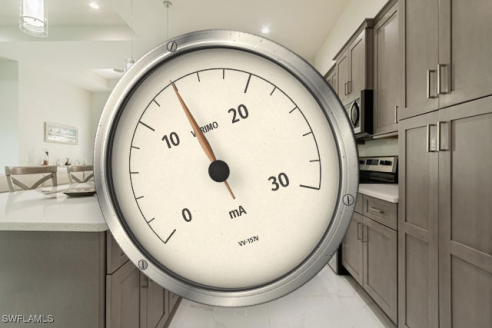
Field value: 14 mA
